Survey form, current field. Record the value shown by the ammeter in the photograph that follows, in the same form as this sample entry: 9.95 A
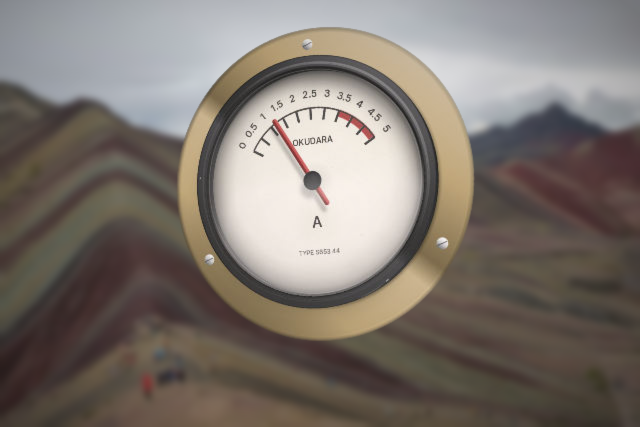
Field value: 1.25 A
